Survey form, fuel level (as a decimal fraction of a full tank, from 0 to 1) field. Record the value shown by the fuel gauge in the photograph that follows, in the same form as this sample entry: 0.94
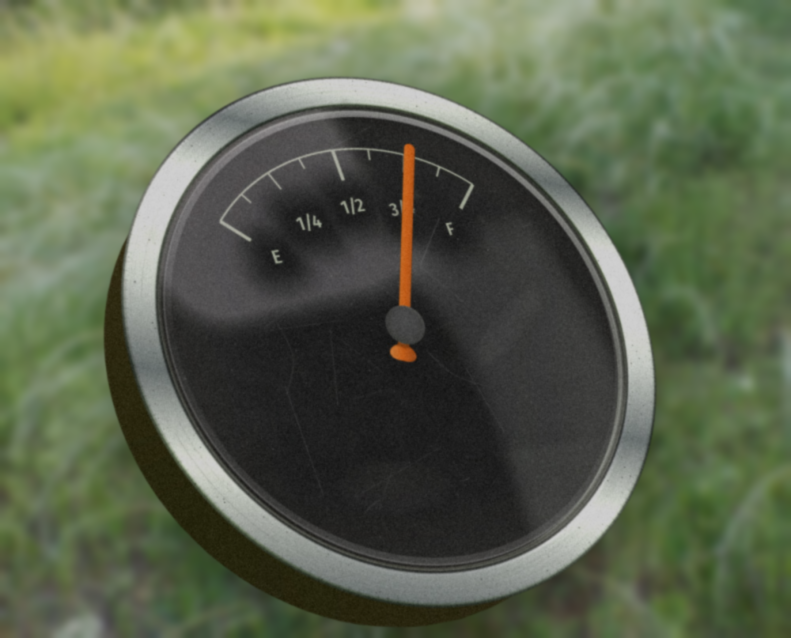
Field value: 0.75
